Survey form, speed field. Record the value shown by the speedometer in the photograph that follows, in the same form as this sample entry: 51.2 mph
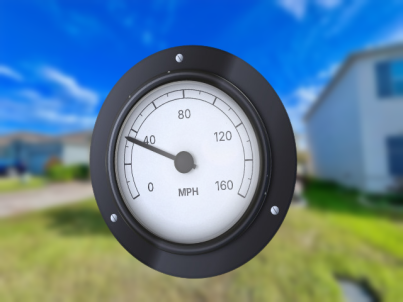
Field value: 35 mph
